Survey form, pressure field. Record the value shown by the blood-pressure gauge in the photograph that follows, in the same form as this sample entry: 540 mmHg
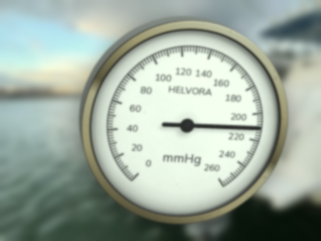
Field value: 210 mmHg
